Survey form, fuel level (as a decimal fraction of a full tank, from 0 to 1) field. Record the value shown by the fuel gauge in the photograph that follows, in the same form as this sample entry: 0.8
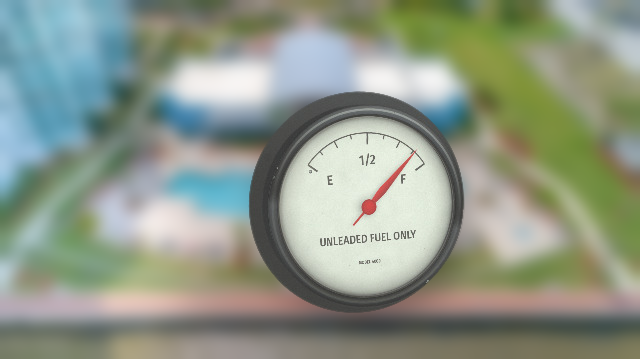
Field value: 0.875
